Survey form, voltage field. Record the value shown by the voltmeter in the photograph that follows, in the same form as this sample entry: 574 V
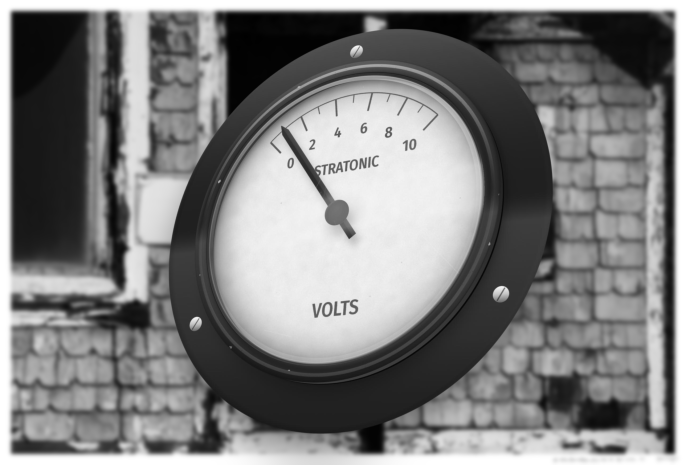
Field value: 1 V
